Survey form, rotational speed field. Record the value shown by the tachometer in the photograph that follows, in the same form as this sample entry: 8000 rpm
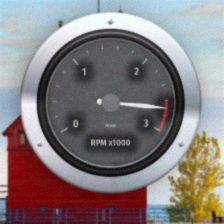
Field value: 2700 rpm
